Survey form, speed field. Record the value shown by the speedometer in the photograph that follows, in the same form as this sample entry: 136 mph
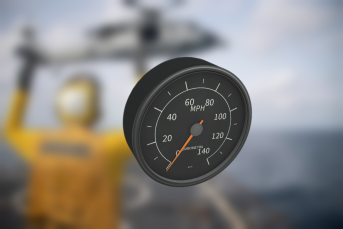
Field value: 0 mph
